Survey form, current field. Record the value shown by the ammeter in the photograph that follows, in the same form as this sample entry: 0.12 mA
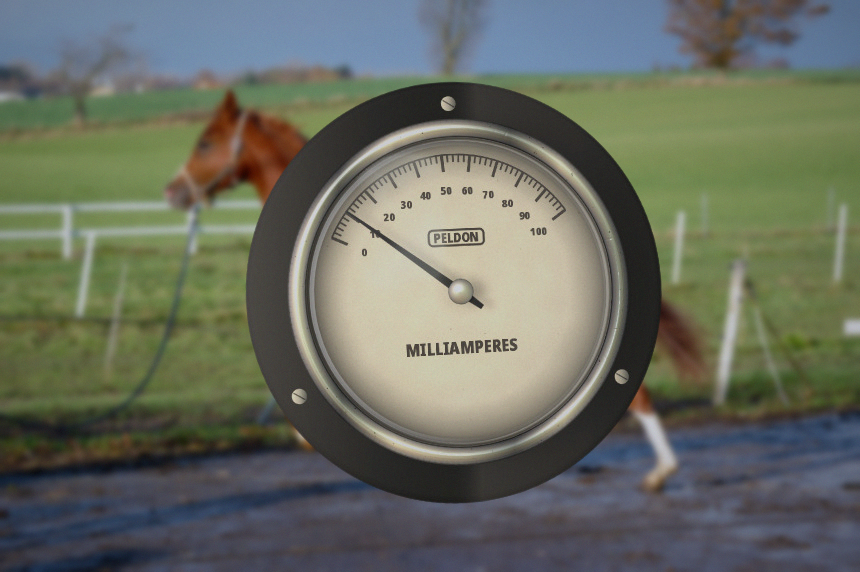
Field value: 10 mA
